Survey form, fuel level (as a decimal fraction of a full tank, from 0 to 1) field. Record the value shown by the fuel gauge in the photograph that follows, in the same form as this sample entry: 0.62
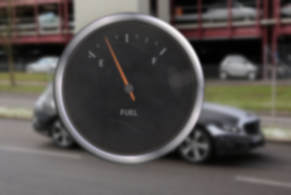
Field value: 0.25
